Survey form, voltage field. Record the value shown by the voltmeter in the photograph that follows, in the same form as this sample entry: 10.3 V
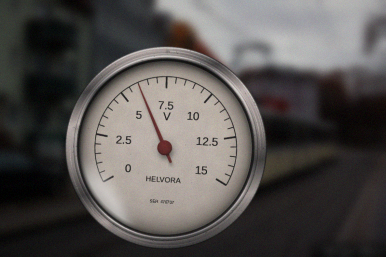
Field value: 6 V
